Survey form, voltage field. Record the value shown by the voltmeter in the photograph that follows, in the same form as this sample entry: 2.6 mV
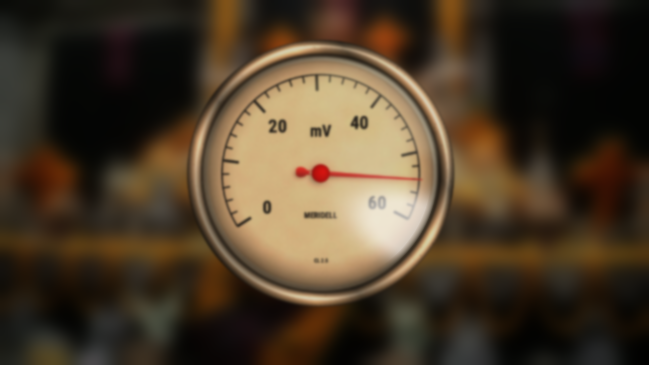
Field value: 54 mV
